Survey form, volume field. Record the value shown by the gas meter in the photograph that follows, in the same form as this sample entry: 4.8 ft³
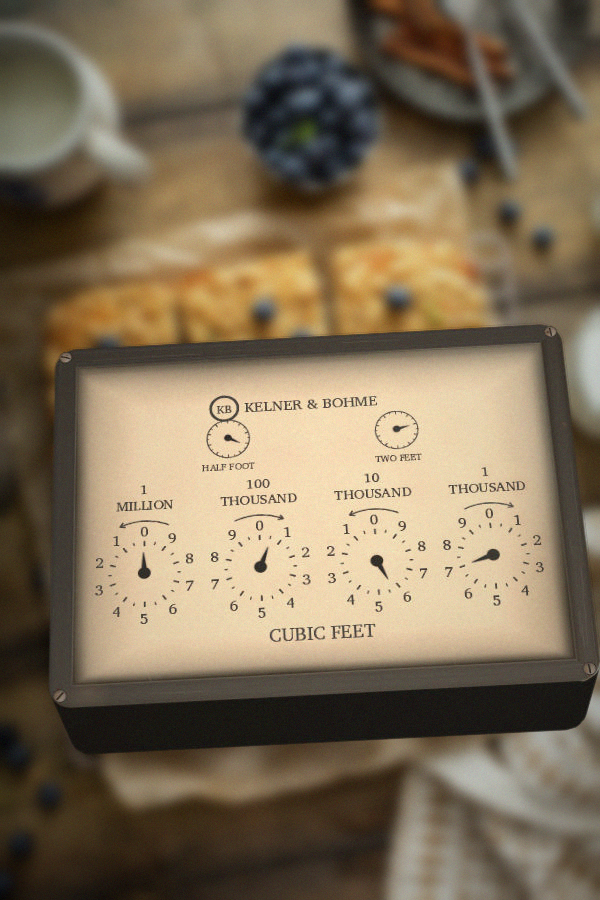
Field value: 5700 ft³
